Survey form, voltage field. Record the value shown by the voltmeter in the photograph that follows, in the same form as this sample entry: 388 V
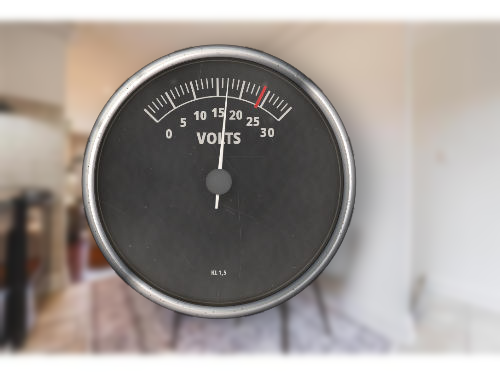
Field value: 17 V
